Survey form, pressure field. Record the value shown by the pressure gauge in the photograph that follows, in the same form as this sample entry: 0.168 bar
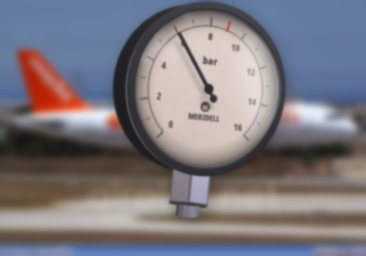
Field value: 6 bar
